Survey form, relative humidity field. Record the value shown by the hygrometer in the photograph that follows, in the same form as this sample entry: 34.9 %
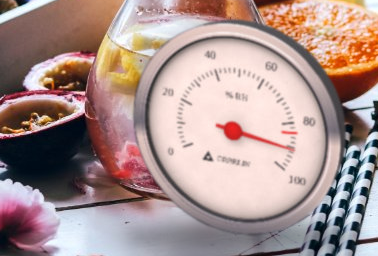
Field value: 90 %
